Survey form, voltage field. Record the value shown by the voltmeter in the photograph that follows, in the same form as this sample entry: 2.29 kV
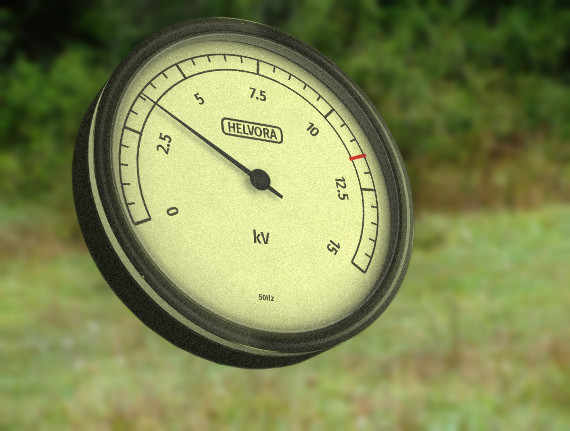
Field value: 3.5 kV
